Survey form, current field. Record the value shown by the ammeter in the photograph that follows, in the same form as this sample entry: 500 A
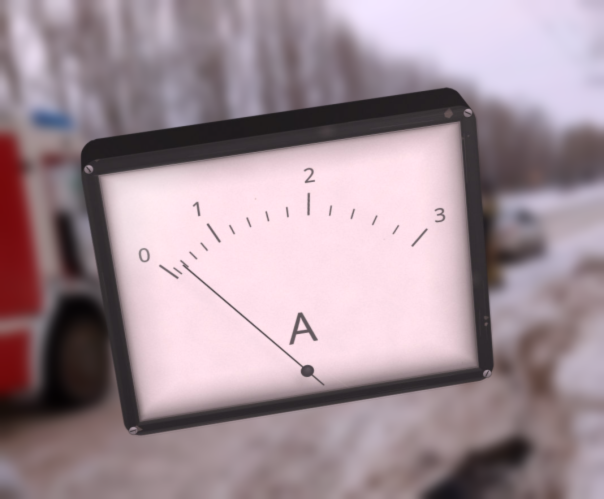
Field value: 0.4 A
